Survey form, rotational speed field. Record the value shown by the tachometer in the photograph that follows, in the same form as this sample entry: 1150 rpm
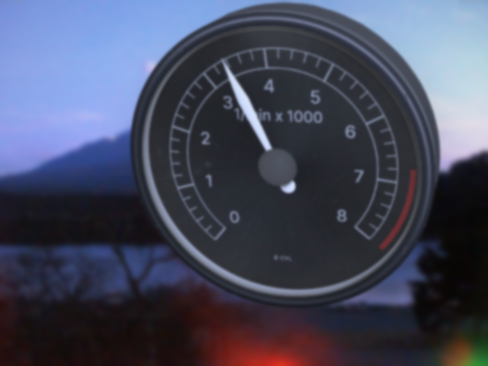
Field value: 3400 rpm
